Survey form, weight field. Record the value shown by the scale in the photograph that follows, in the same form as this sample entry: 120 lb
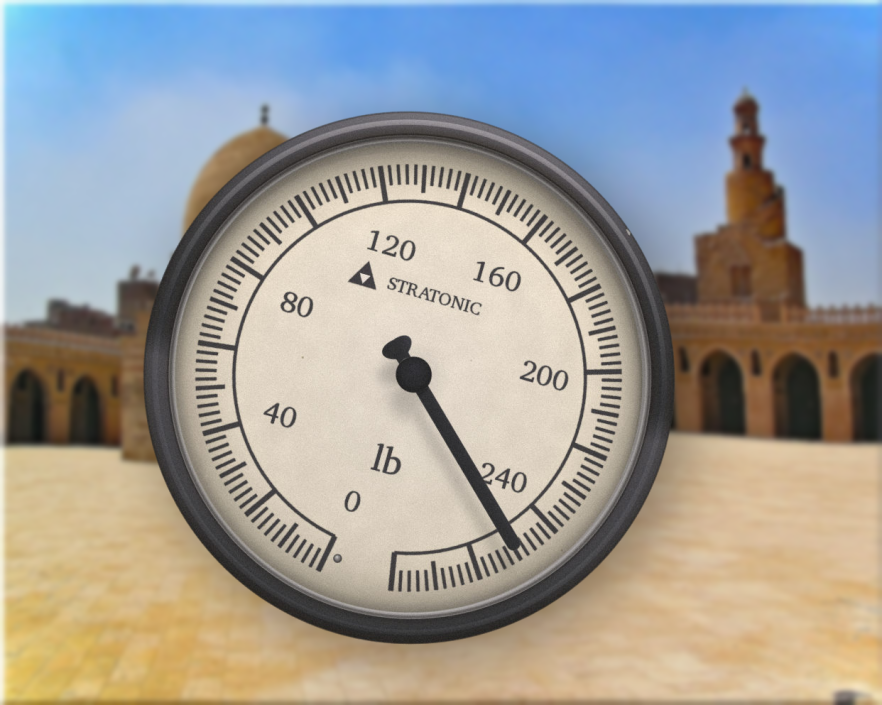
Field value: 250 lb
